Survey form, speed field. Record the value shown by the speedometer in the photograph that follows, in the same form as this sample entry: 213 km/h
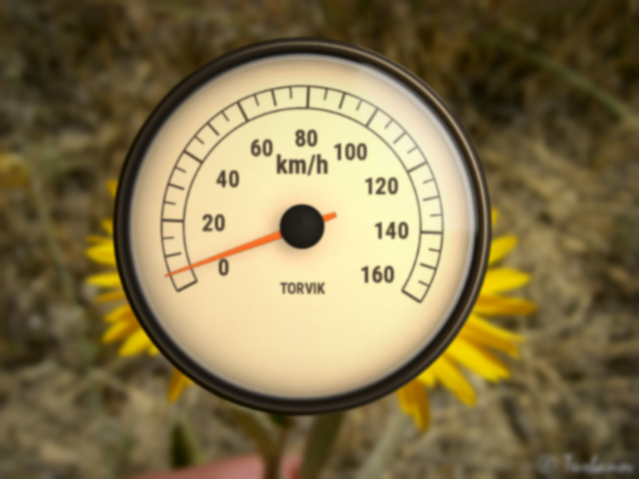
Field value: 5 km/h
